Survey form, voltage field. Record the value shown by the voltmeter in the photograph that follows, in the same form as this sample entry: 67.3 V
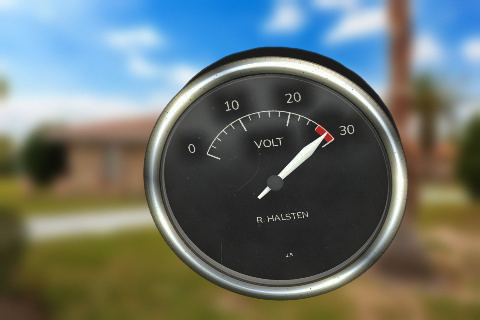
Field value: 28 V
